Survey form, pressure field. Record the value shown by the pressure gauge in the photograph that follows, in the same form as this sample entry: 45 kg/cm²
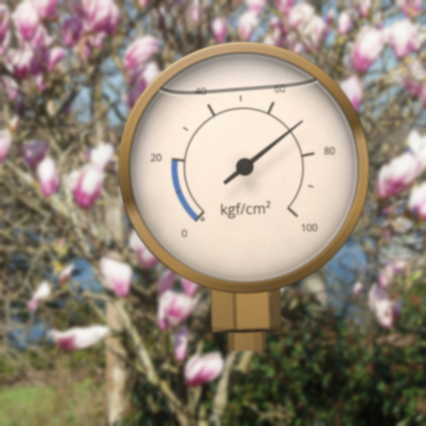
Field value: 70 kg/cm²
